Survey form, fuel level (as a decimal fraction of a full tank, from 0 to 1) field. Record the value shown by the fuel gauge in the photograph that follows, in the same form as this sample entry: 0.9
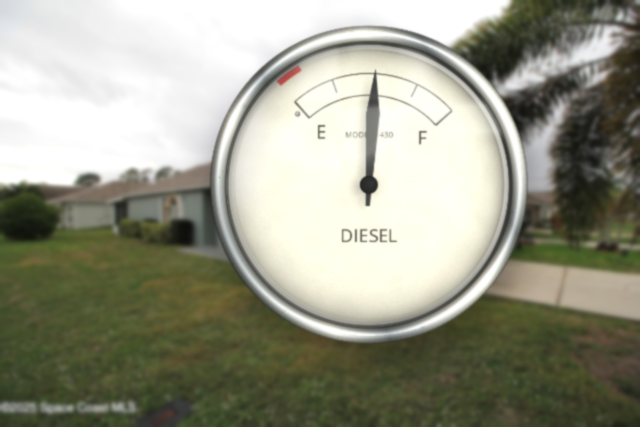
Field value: 0.5
